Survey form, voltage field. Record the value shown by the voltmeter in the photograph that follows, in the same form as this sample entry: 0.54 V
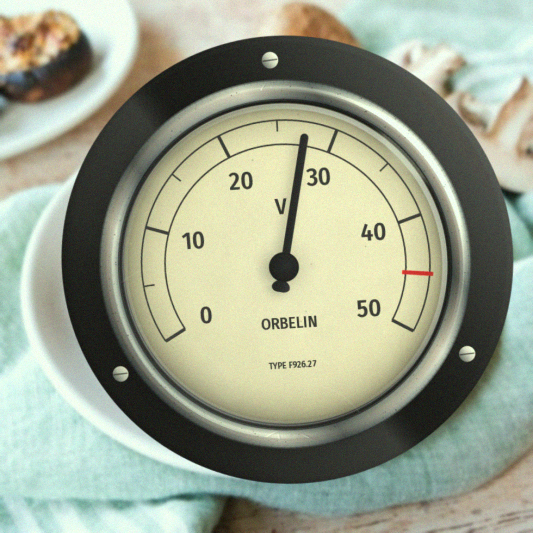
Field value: 27.5 V
